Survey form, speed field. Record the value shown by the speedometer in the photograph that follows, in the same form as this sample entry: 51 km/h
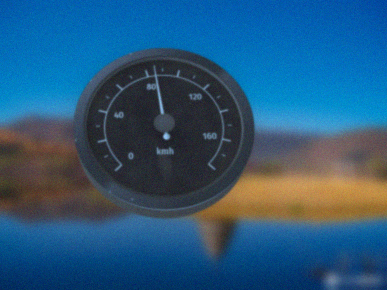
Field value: 85 km/h
